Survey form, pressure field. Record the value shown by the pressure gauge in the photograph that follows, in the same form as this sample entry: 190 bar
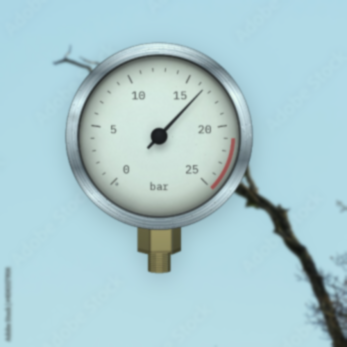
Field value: 16.5 bar
